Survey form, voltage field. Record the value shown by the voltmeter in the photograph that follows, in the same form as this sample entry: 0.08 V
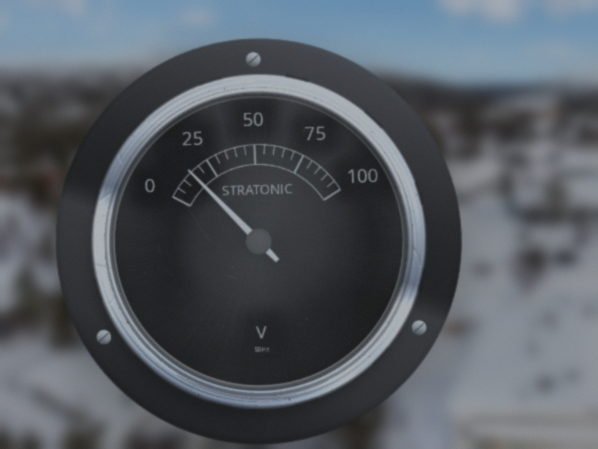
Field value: 15 V
